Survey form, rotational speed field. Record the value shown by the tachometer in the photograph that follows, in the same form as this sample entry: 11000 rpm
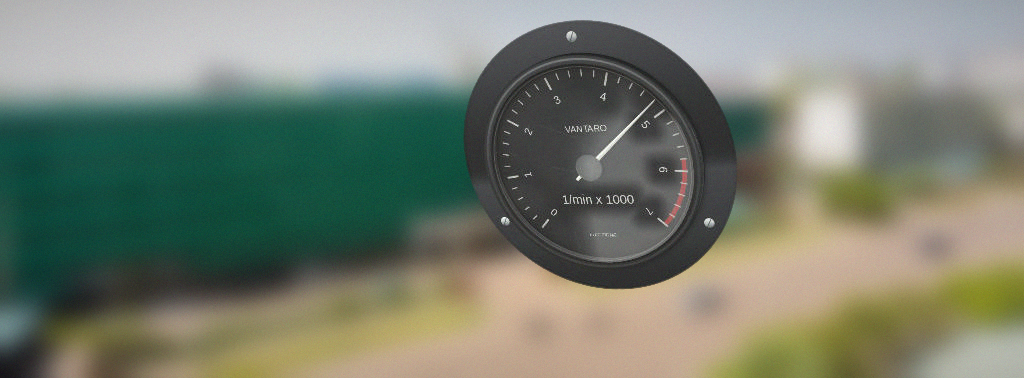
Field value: 4800 rpm
